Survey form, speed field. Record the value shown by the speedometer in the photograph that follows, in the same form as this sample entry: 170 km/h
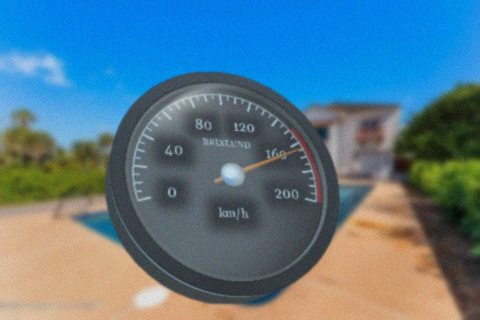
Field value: 165 km/h
